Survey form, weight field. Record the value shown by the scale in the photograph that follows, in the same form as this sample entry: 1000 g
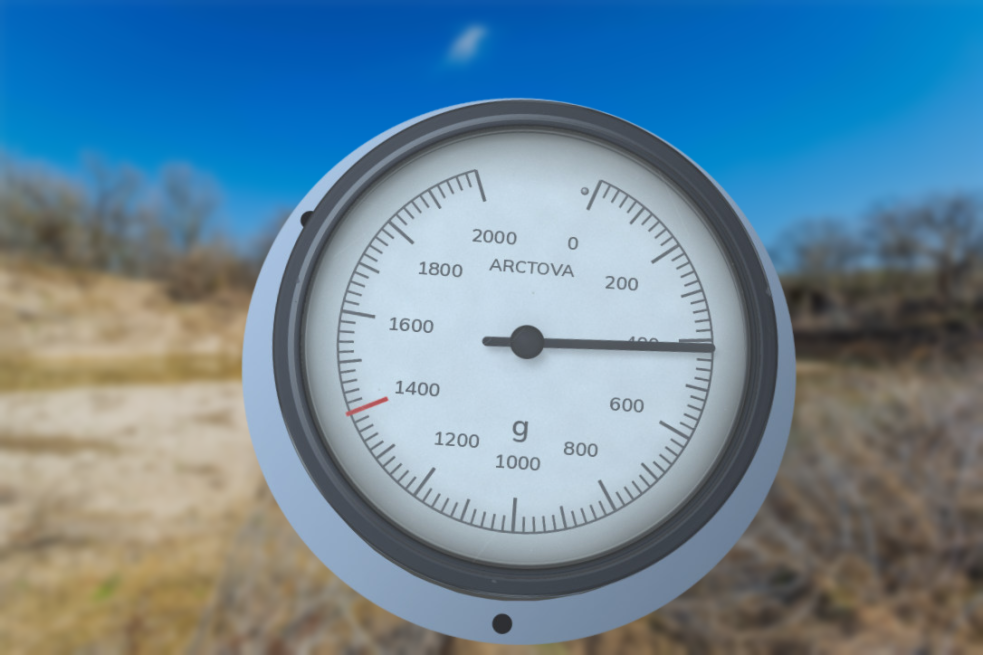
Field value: 420 g
